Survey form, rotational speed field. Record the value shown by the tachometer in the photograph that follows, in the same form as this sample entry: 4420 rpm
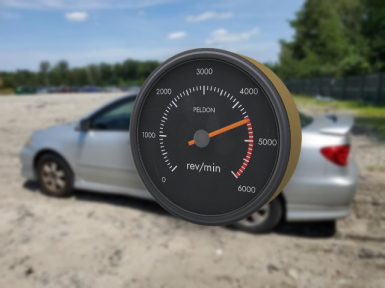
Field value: 4500 rpm
